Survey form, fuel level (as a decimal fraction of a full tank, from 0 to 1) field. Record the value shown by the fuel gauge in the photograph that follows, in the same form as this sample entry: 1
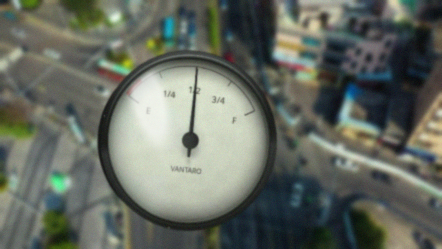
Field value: 0.5
